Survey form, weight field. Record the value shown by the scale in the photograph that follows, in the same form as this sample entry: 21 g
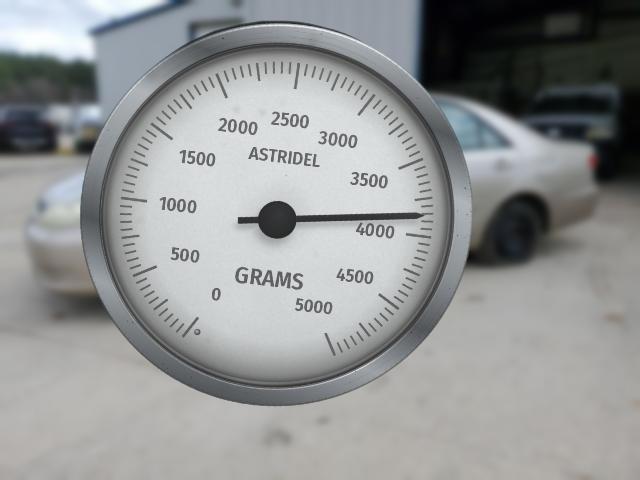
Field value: 3850 g
